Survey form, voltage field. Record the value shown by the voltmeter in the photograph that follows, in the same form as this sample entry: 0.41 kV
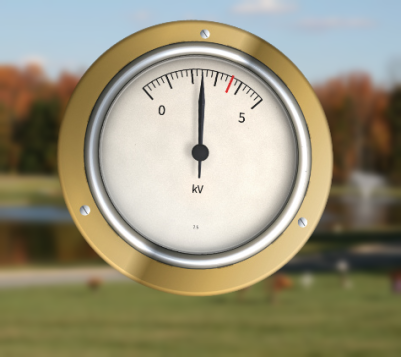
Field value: 2.4 kV
